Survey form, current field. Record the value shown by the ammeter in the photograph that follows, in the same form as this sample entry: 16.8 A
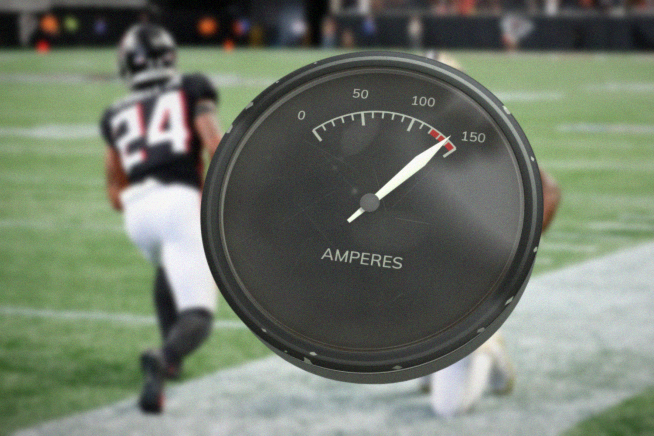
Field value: 140 A
